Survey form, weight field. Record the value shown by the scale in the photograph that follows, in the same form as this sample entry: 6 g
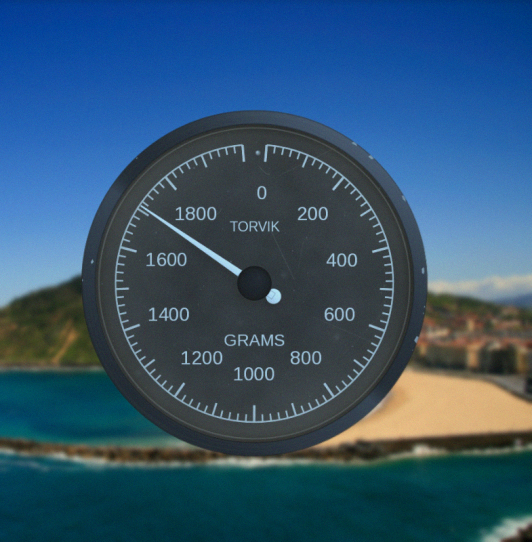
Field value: 1710 g
